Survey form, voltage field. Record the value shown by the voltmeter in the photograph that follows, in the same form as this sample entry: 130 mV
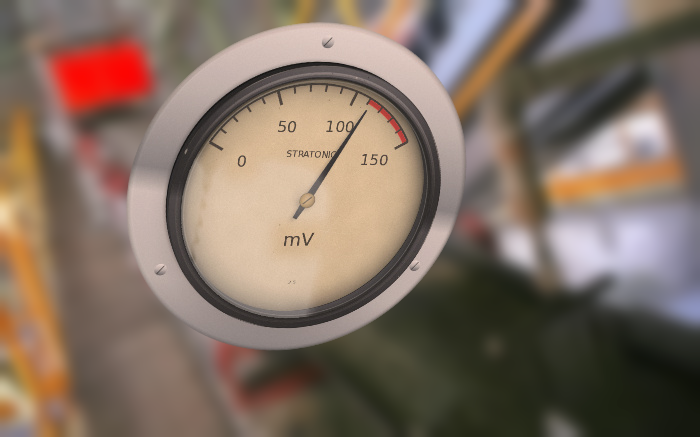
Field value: 110 mV
